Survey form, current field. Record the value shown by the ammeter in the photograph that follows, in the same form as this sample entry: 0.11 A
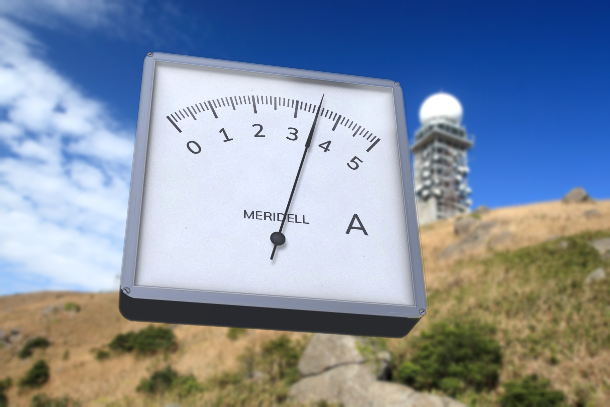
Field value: 3.5 A
